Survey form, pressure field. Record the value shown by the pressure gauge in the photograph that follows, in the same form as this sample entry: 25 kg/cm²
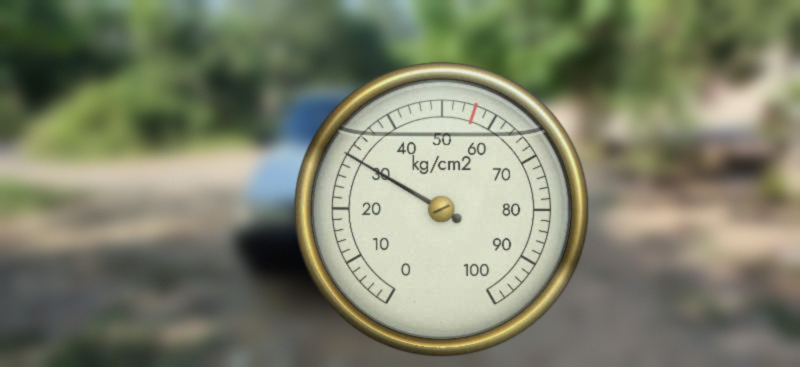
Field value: 30 kg/cm²
